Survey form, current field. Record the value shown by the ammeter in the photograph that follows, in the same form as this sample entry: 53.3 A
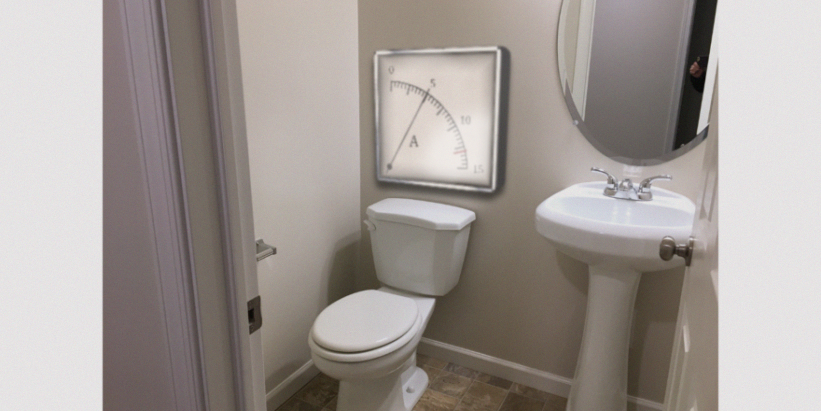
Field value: 5 A
